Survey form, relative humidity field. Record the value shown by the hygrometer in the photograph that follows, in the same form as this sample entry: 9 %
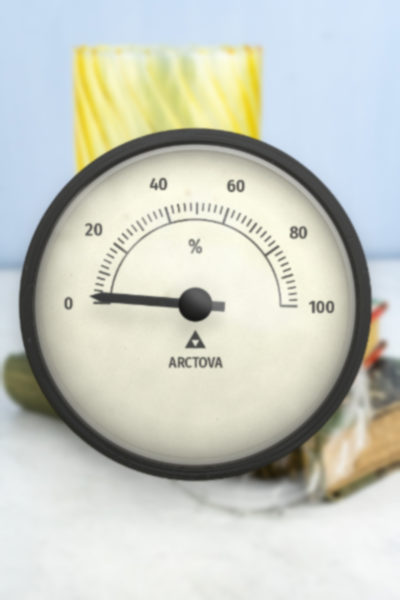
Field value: 2 %
